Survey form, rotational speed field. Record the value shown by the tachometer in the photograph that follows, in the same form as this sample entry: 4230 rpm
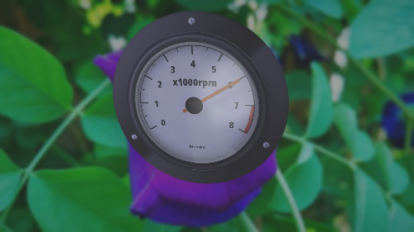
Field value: 6000 rpm
